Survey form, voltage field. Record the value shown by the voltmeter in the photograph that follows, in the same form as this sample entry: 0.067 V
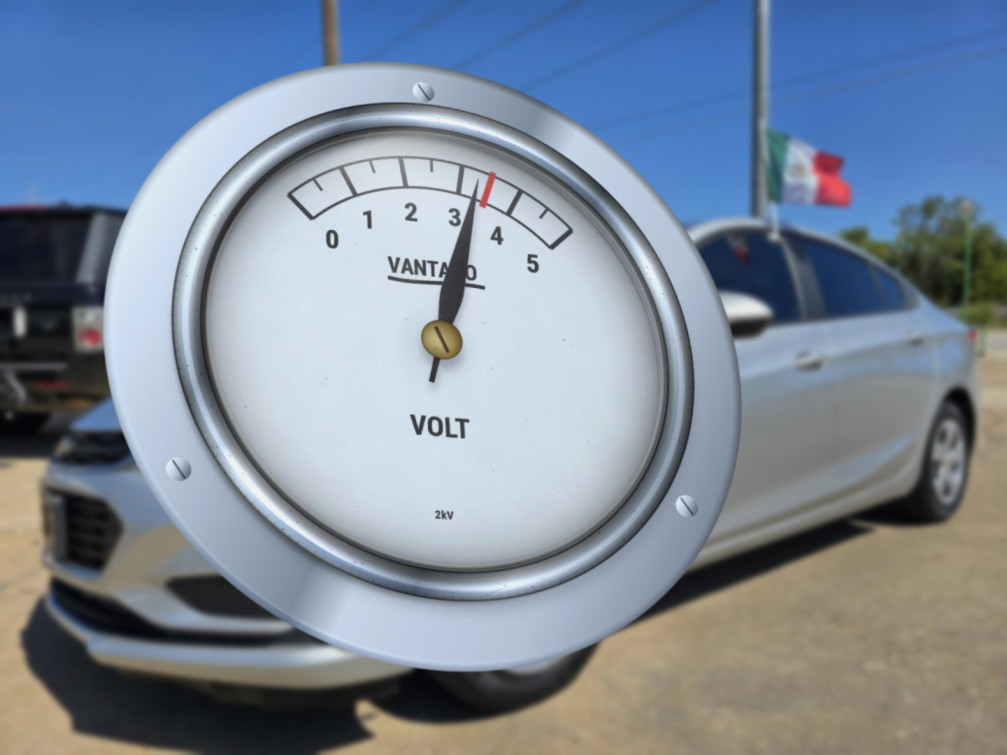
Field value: 3.25 V
